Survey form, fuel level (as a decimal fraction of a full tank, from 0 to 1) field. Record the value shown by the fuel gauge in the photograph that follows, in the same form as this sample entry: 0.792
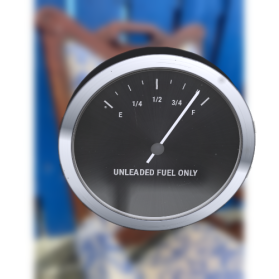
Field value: 0.875
